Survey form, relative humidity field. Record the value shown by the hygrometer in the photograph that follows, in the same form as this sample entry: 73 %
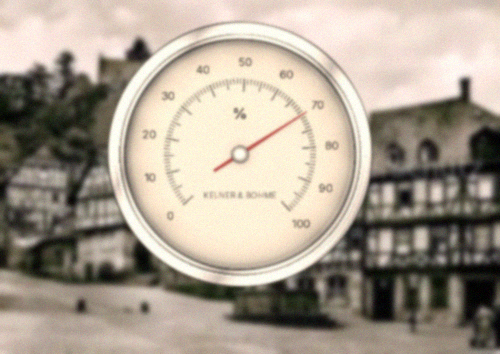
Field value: 70 %
